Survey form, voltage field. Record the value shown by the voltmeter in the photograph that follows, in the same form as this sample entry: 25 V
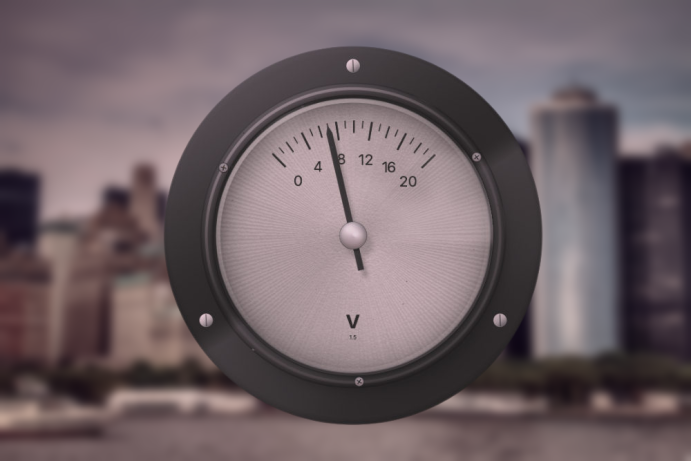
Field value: 7 V
